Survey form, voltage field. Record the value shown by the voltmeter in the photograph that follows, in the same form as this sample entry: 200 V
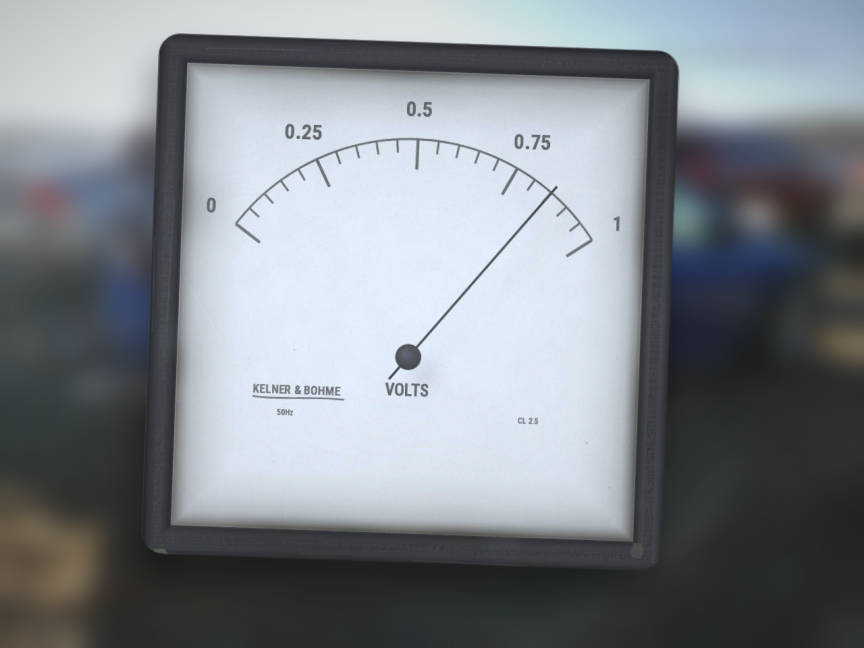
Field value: 0.85 V
